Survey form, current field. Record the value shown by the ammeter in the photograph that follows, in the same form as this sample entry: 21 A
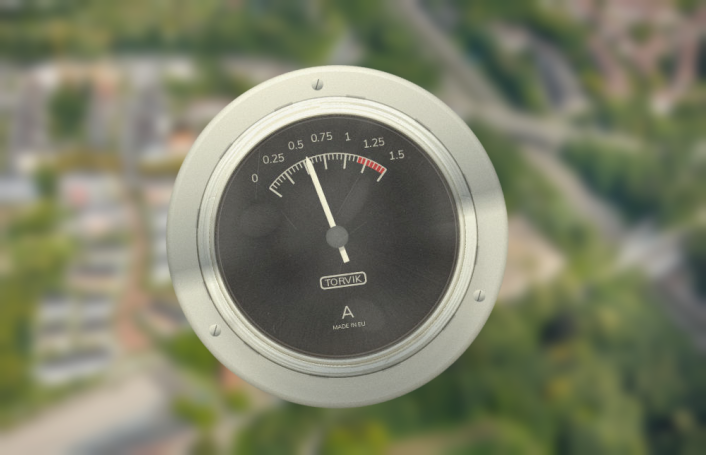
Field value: 0.55 A
